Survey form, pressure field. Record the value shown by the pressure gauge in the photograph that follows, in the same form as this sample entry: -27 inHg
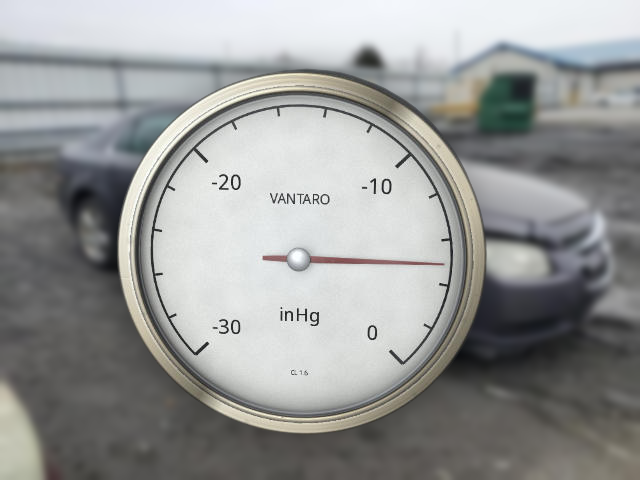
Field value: -5 inHg
